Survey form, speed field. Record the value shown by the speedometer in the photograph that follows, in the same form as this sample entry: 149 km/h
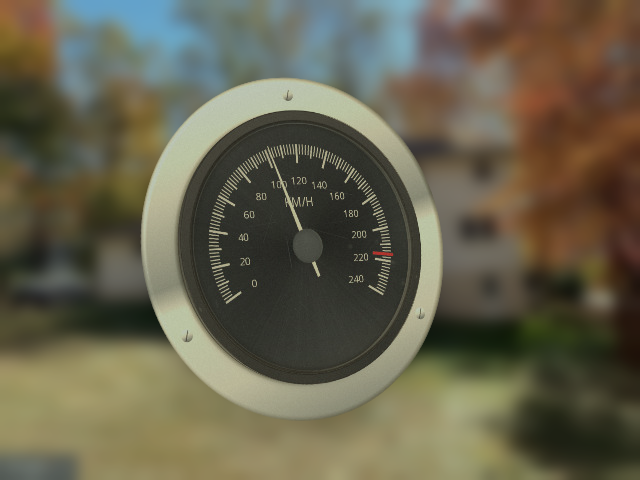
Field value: 100 km/h
